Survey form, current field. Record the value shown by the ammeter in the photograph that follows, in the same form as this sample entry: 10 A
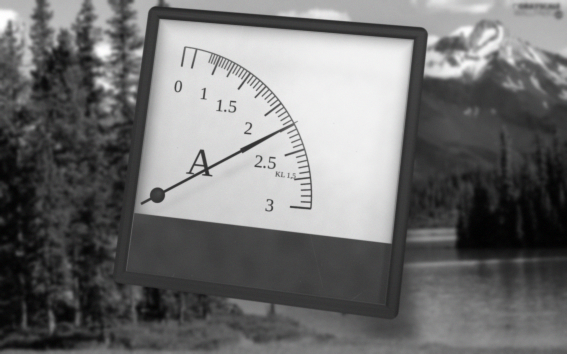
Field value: 2.25 A
